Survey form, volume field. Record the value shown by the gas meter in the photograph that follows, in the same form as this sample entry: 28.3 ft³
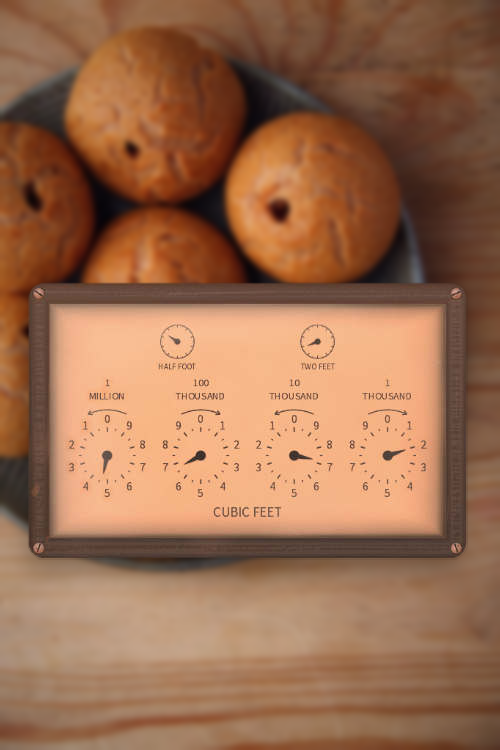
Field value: 467200 ft³
